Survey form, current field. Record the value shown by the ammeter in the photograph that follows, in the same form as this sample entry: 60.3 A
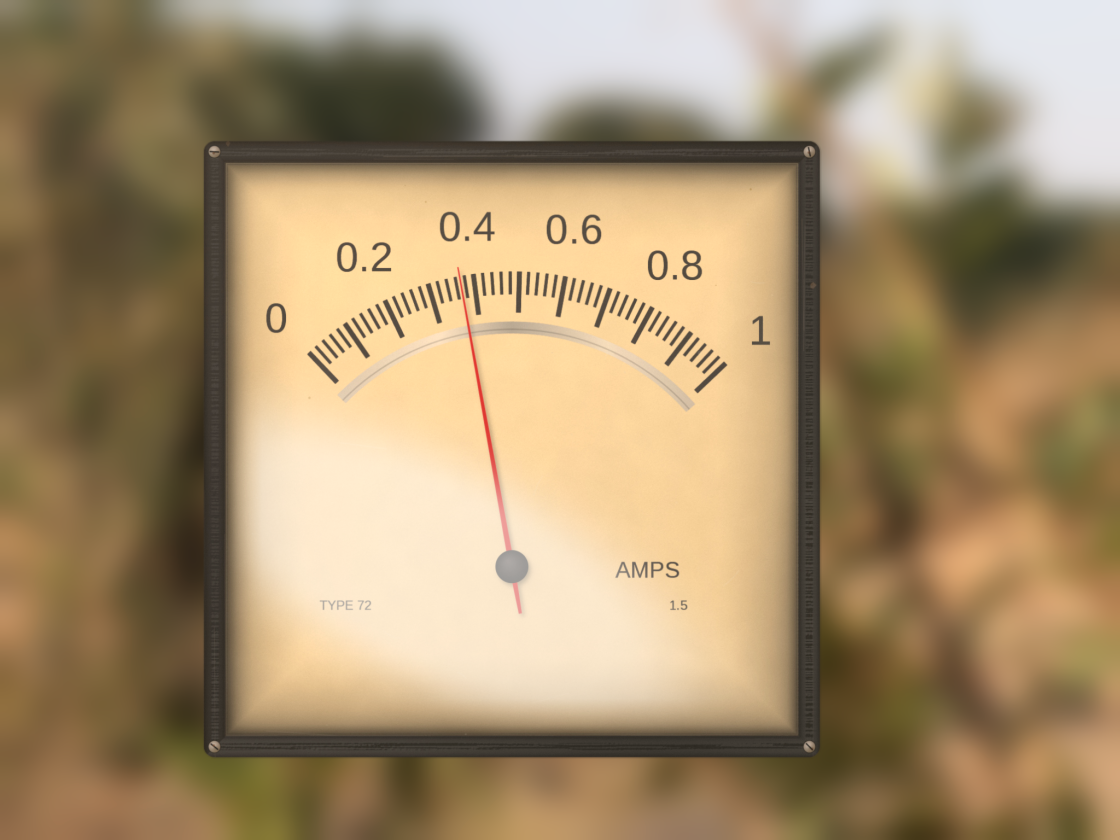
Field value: 0.37 A
